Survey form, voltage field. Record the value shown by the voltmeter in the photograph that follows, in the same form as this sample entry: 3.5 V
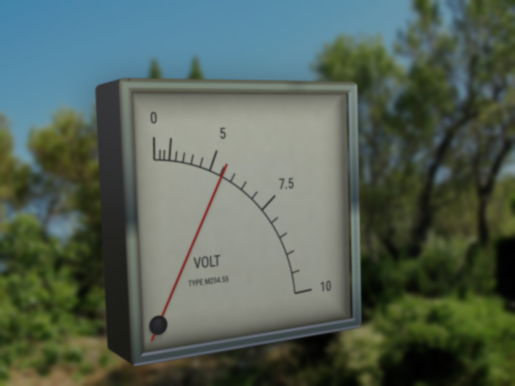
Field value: 5.5 V
